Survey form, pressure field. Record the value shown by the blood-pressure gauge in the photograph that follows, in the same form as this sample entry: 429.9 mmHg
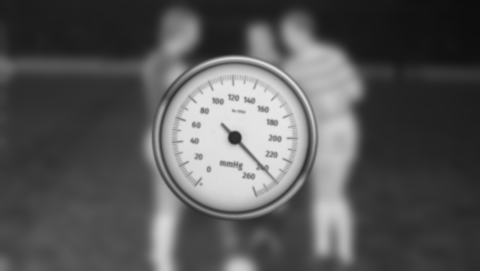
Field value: 240 mmHg
